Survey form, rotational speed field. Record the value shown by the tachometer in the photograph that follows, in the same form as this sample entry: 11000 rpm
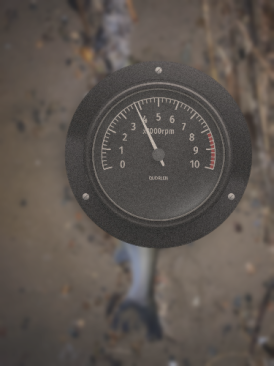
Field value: 3800 rpm
